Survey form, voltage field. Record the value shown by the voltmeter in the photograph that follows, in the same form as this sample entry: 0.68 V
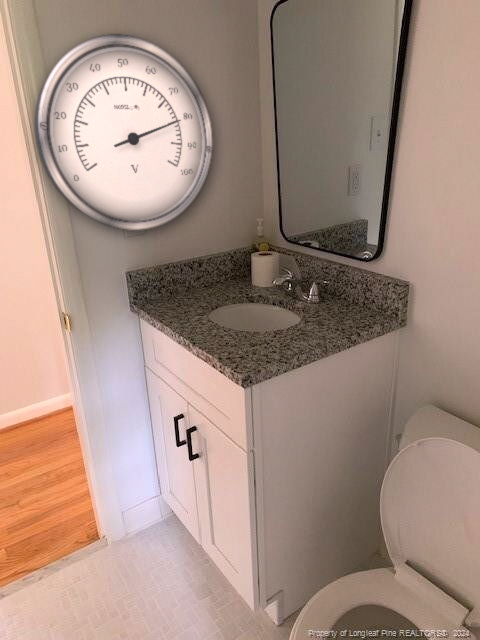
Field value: 80 V
